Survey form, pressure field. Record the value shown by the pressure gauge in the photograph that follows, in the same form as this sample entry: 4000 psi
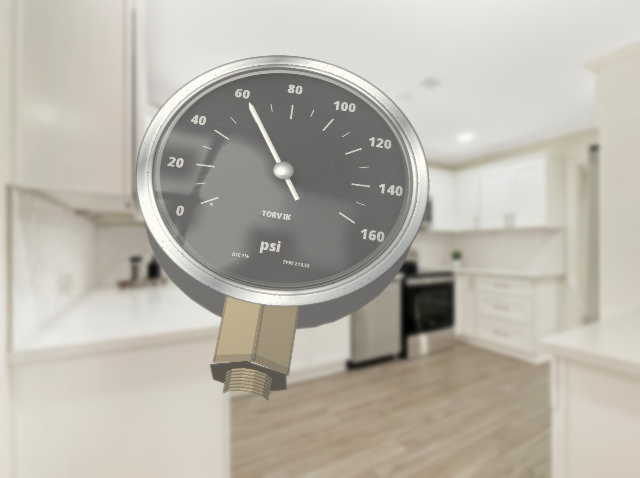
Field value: 60 psi
